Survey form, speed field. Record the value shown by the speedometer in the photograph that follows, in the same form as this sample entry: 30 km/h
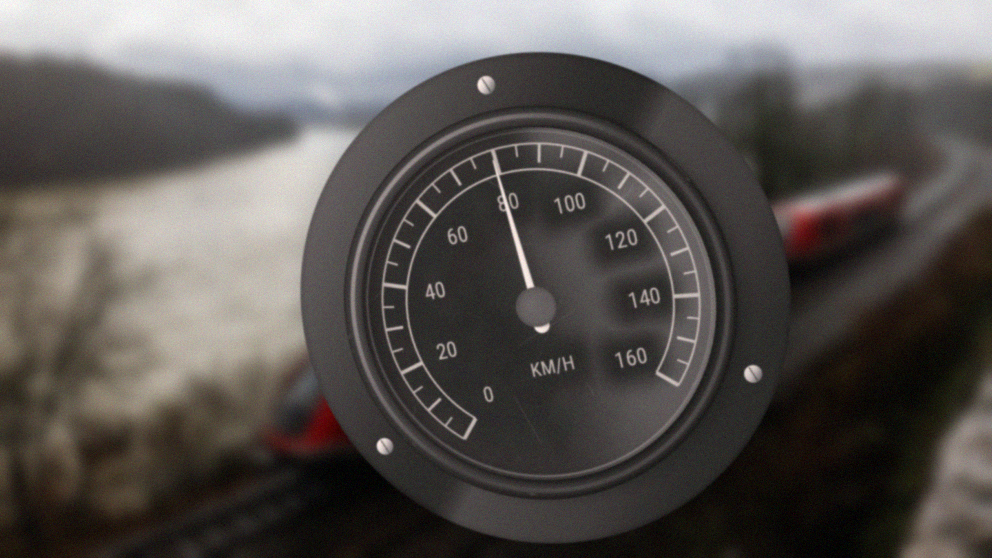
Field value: 80 km/h
